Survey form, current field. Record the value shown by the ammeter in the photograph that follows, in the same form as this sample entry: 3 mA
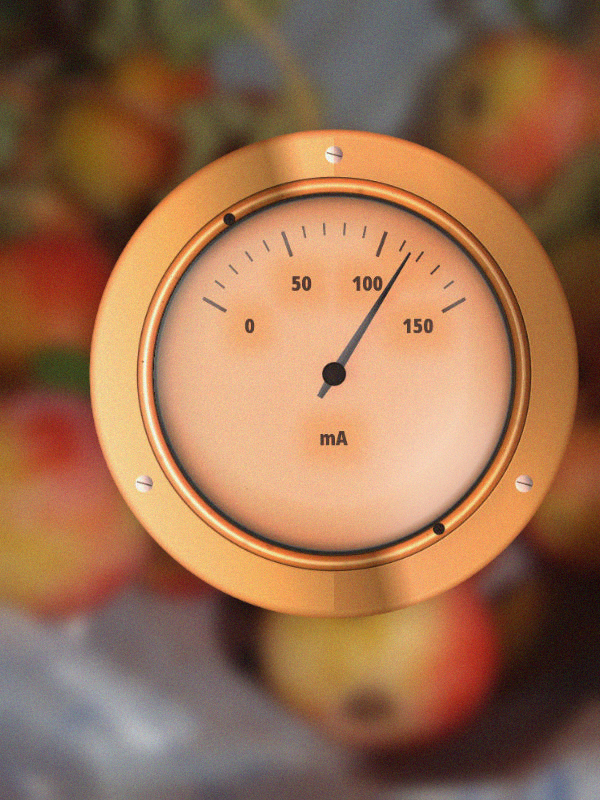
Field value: 115 mA
